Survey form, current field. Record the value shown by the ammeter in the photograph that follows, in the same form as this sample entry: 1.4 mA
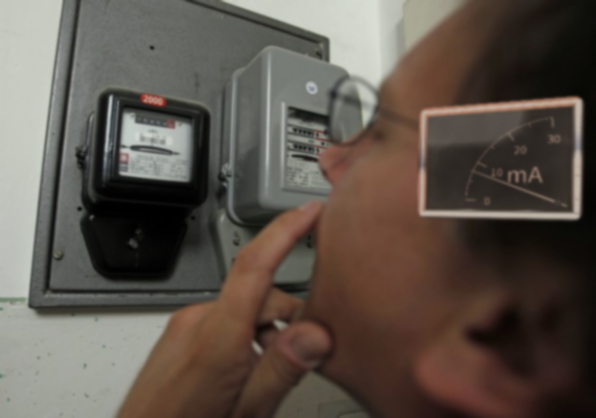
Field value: 7.5 mA
